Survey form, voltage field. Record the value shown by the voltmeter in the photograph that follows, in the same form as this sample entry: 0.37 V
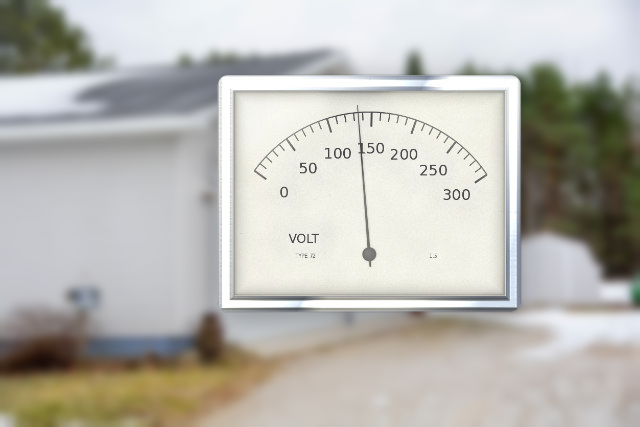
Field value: 135 V
